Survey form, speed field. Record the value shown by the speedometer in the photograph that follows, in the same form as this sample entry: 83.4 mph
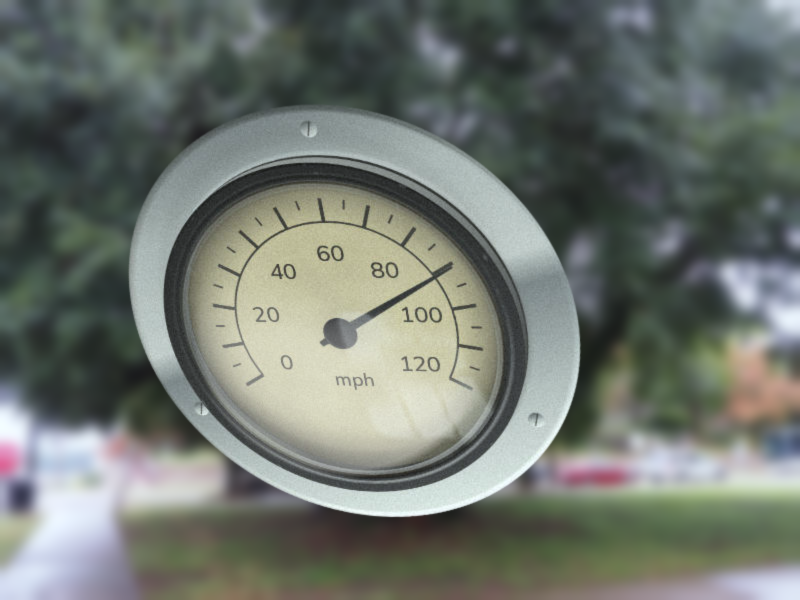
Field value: 90 mph
